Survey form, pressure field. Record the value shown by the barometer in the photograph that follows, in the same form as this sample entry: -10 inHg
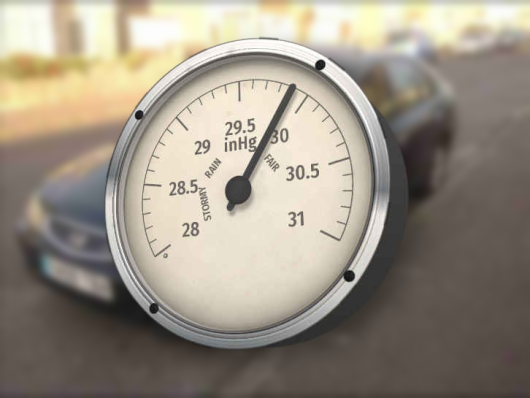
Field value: 29.9 inHg
